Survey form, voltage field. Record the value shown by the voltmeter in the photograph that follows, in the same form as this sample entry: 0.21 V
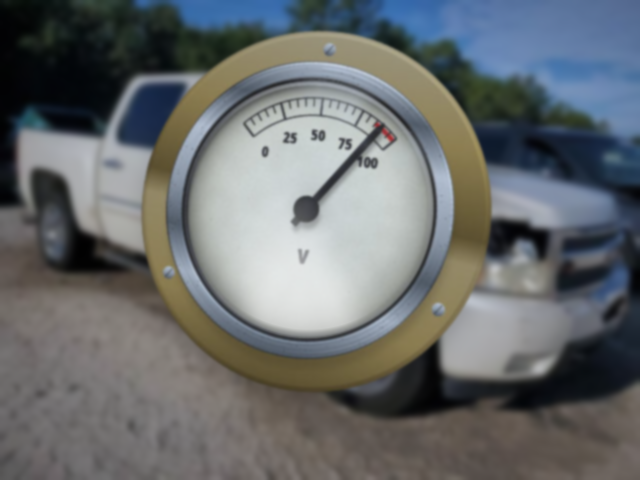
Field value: 90 V
